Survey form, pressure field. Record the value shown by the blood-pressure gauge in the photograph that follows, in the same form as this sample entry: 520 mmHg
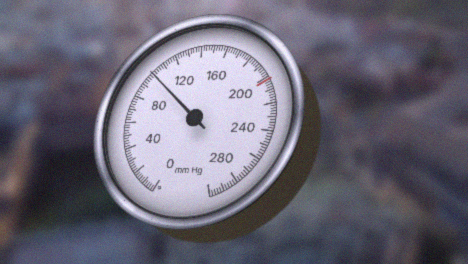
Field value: 100 mmHg
